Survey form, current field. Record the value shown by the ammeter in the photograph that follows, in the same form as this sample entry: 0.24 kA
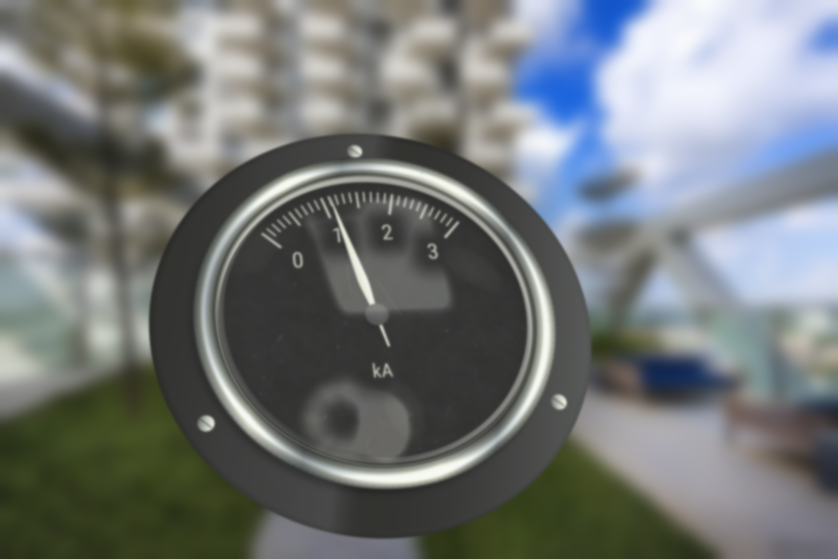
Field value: 1.1 kA
